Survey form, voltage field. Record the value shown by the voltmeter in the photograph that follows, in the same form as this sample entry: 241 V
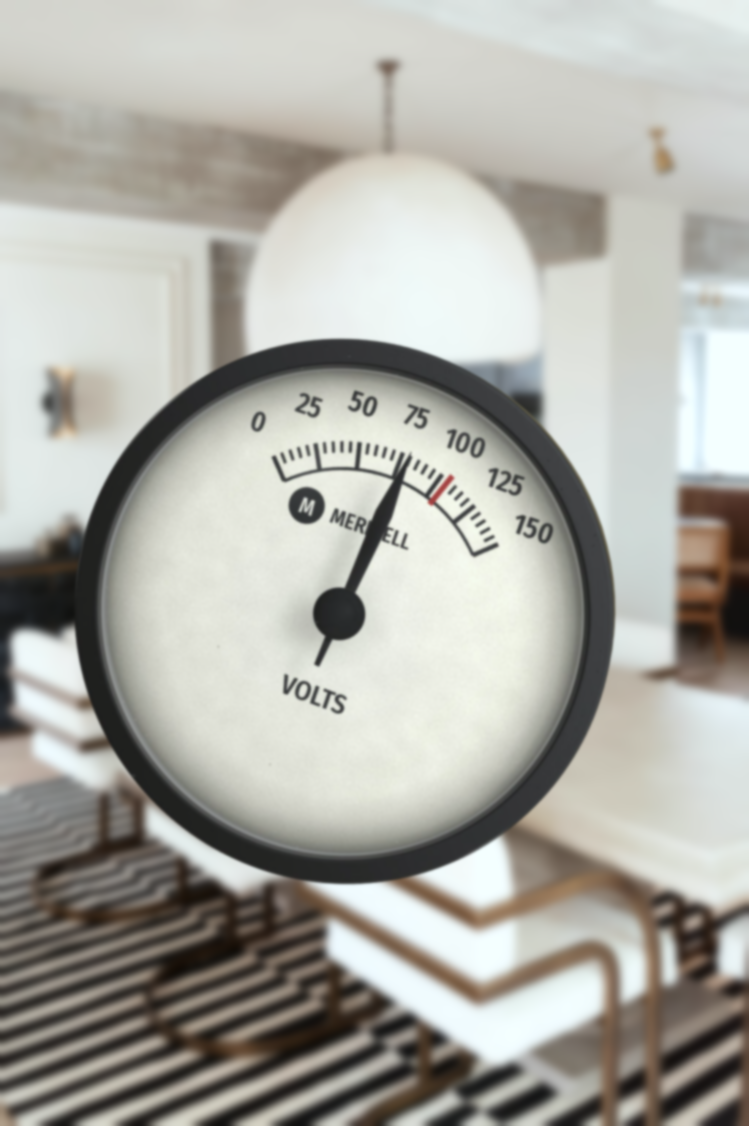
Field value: 80 V
